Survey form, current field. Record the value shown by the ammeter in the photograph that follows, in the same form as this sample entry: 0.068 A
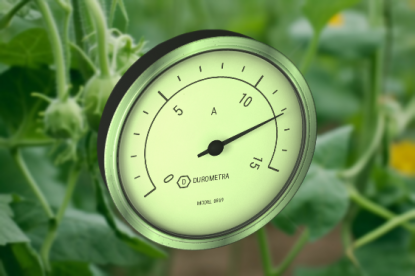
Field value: 12 A
